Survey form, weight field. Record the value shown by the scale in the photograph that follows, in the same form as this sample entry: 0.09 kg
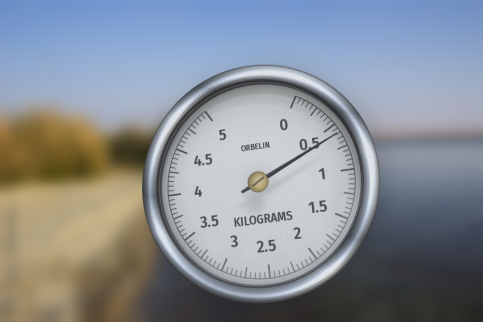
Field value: 0.6 kg
